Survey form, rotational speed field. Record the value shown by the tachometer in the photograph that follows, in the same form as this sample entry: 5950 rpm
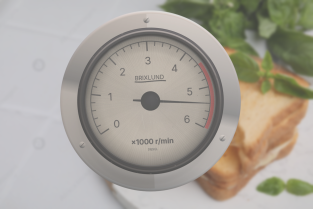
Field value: 5400 rpm
